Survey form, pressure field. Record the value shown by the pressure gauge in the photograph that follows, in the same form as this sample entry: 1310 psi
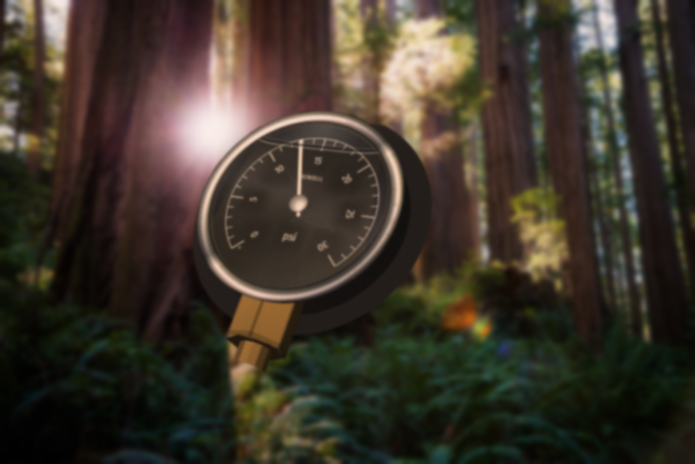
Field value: 13 psi
